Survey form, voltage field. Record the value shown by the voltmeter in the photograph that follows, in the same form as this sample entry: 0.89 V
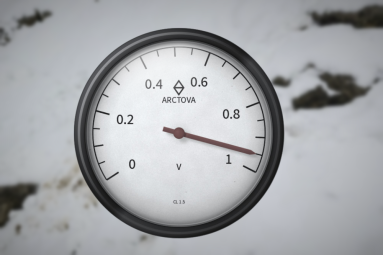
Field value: 0.95 V
